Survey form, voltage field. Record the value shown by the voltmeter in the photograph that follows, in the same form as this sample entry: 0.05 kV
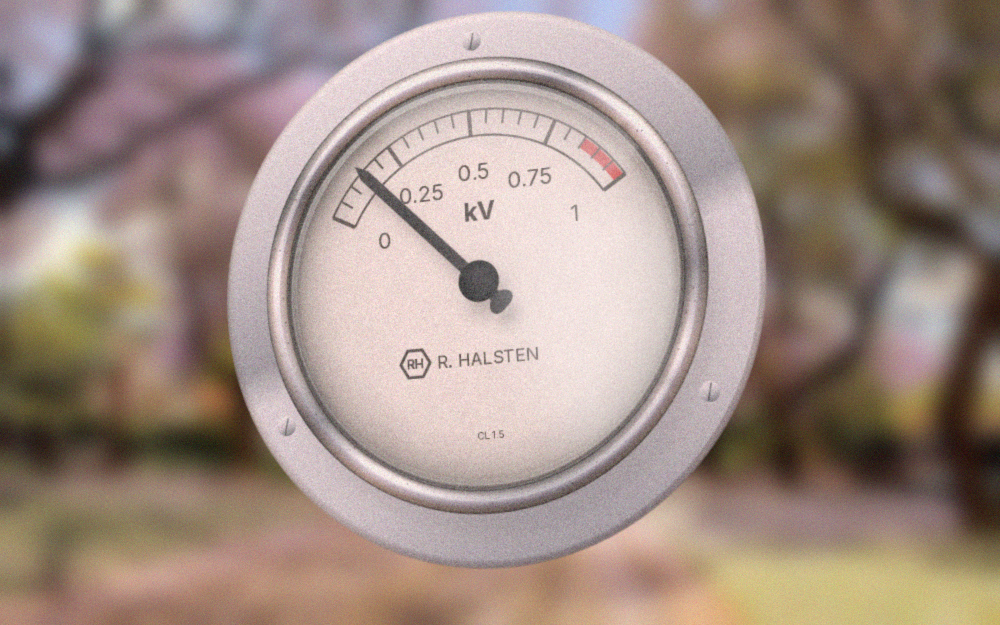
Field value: 0.15 kV
